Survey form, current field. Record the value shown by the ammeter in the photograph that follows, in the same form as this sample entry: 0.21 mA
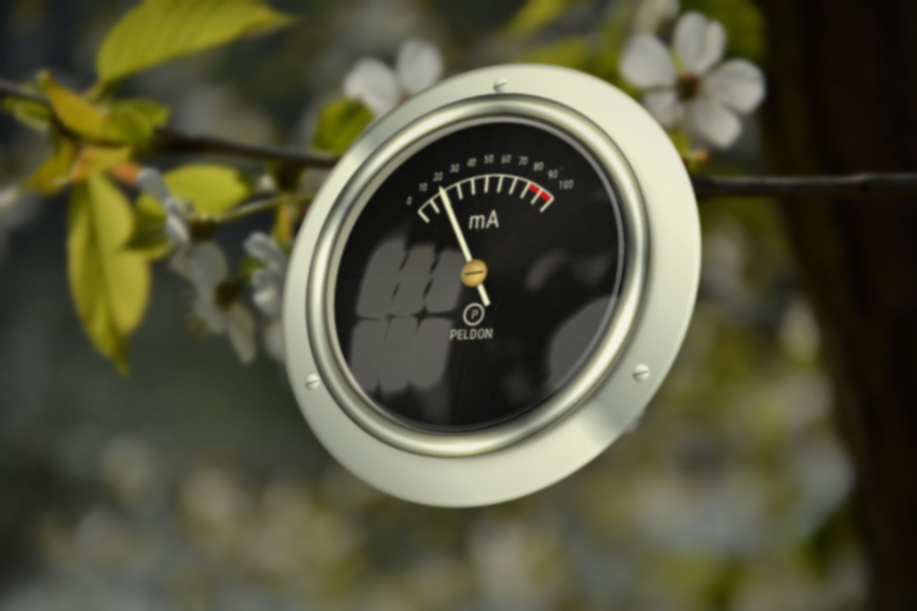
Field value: 20 mA
